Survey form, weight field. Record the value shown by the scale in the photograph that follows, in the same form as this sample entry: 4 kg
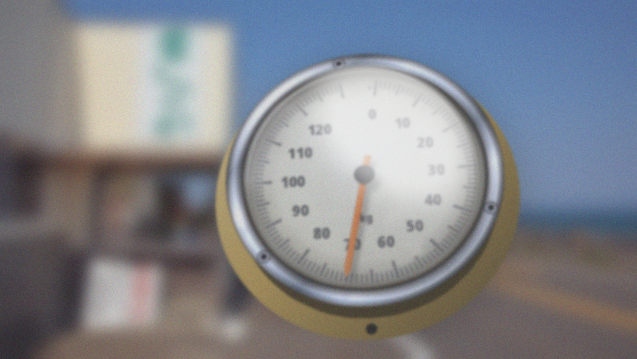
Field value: 70 kg
